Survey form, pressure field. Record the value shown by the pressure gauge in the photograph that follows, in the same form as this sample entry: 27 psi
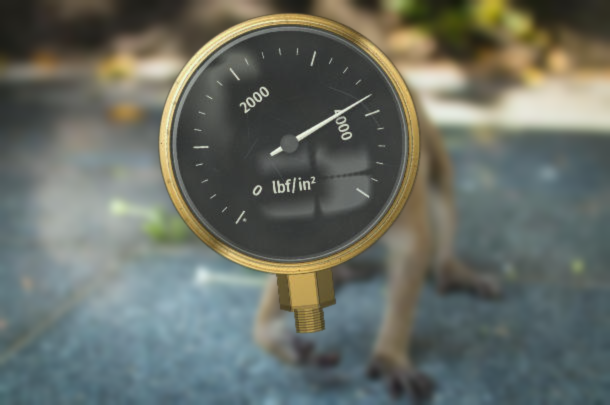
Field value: 3800 psi
